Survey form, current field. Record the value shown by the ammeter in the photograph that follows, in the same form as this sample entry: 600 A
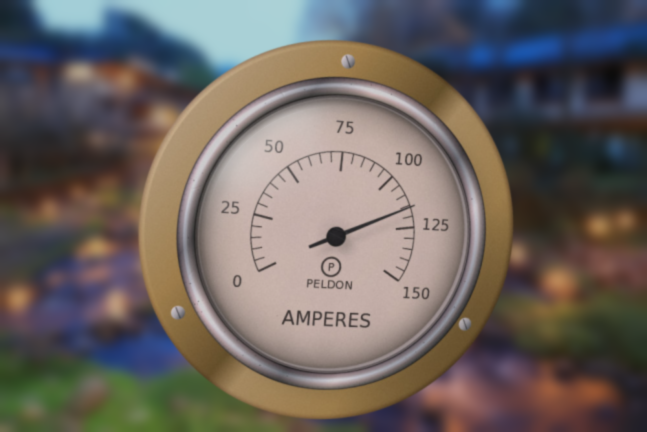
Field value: 115 A
